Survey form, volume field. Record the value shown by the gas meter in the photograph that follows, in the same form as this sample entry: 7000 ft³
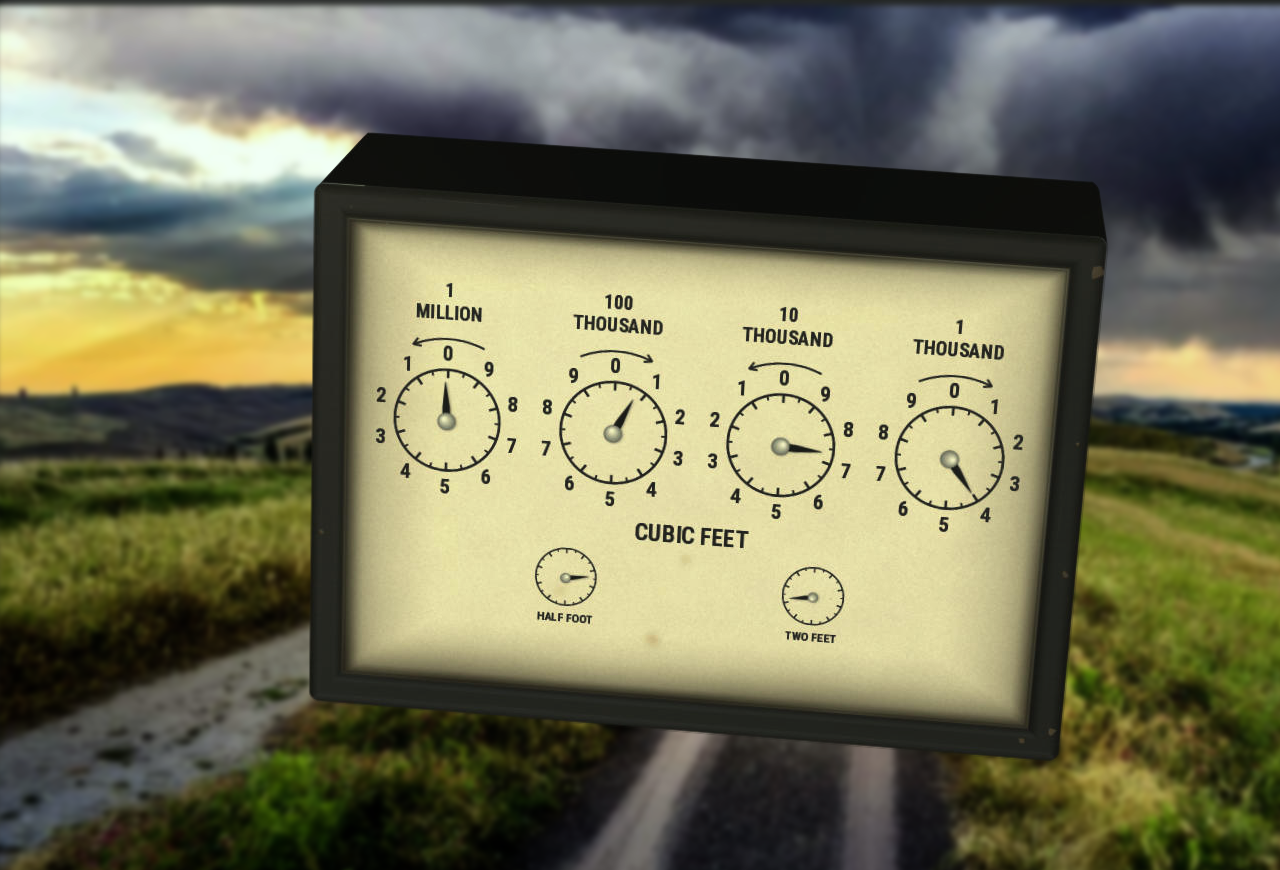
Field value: 7400 ft³
